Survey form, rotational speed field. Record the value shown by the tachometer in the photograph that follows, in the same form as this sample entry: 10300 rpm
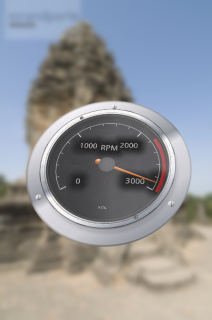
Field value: 2900 rpm
